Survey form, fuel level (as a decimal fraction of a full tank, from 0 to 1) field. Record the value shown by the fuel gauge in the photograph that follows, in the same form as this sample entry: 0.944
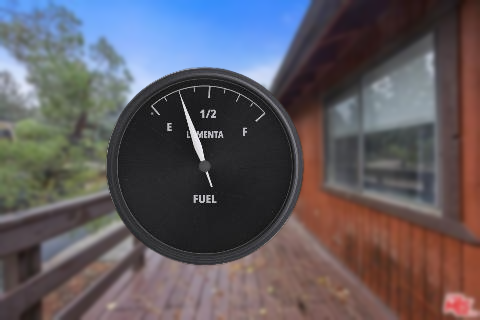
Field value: 0.25
